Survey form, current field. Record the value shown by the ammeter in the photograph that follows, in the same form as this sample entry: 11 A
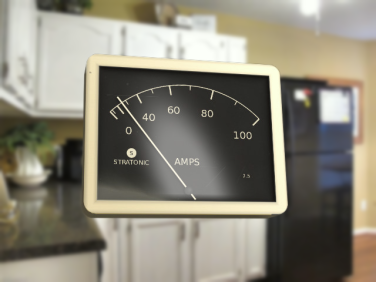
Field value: 25 A
